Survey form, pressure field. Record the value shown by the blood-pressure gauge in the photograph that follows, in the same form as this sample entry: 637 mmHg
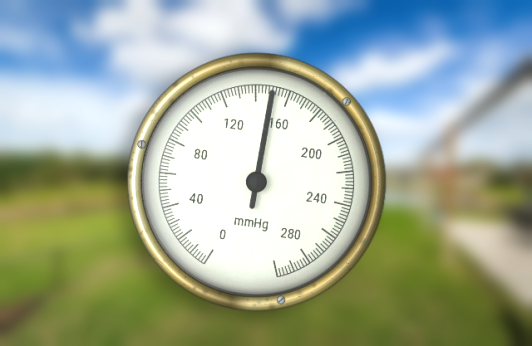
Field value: 150 mmHg
